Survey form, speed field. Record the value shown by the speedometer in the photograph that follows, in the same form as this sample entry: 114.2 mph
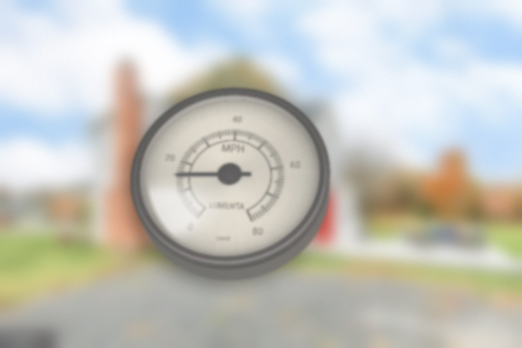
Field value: 15 mph
